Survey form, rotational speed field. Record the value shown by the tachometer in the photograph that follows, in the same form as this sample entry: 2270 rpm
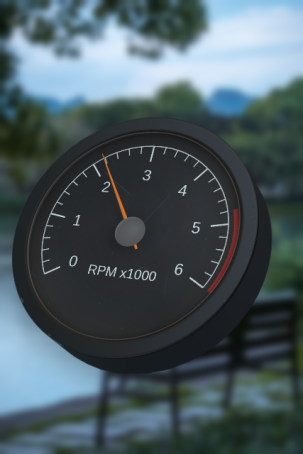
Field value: 2200 rpm
